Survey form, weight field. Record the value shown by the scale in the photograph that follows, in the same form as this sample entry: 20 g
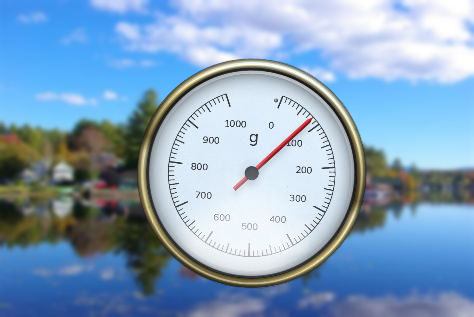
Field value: 80 g
